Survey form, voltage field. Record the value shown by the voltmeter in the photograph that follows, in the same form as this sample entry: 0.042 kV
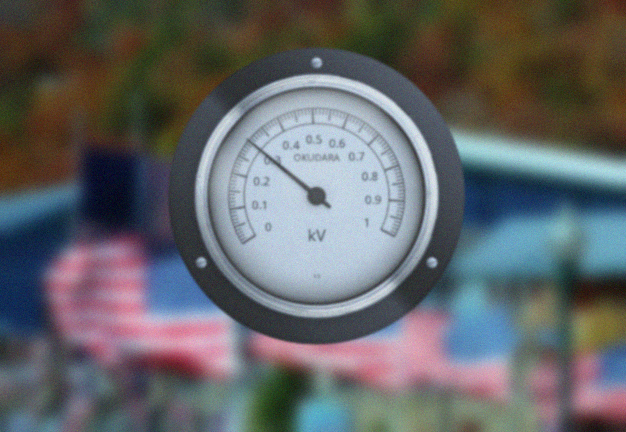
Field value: 0.3 kV
